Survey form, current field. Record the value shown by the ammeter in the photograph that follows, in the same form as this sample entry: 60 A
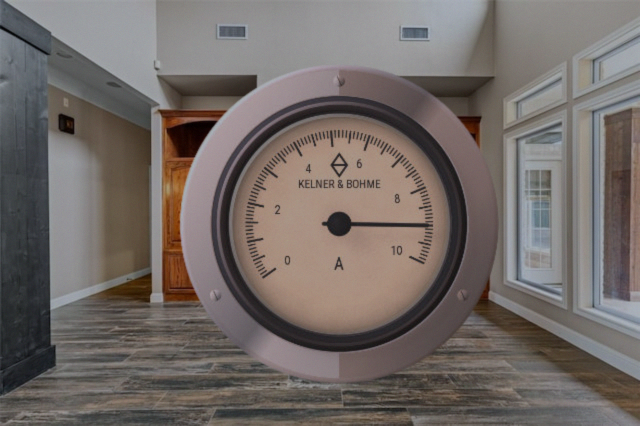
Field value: 9 A
